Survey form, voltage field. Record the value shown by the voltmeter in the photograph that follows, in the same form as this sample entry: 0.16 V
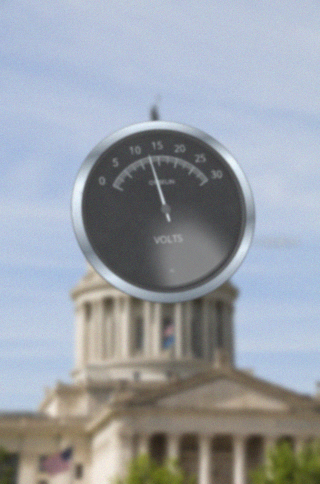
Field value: 12.5 V
